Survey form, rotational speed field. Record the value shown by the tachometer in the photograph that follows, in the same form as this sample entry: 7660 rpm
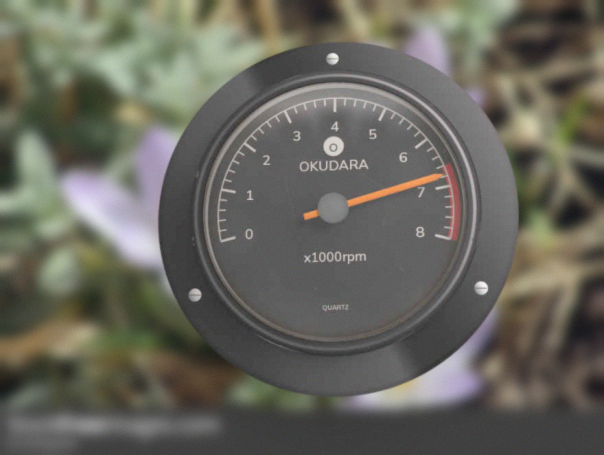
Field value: 6800 rpm
